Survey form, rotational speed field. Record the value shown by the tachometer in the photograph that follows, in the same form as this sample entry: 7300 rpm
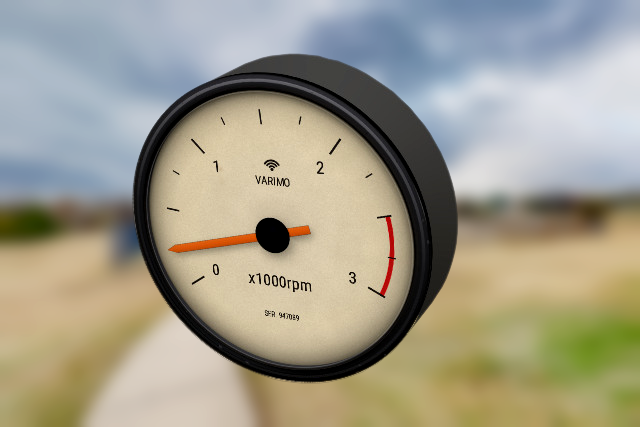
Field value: 250 rpm
